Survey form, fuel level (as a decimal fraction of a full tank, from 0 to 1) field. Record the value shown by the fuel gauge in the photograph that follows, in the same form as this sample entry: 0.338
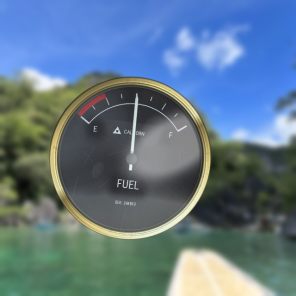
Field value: 0.5
